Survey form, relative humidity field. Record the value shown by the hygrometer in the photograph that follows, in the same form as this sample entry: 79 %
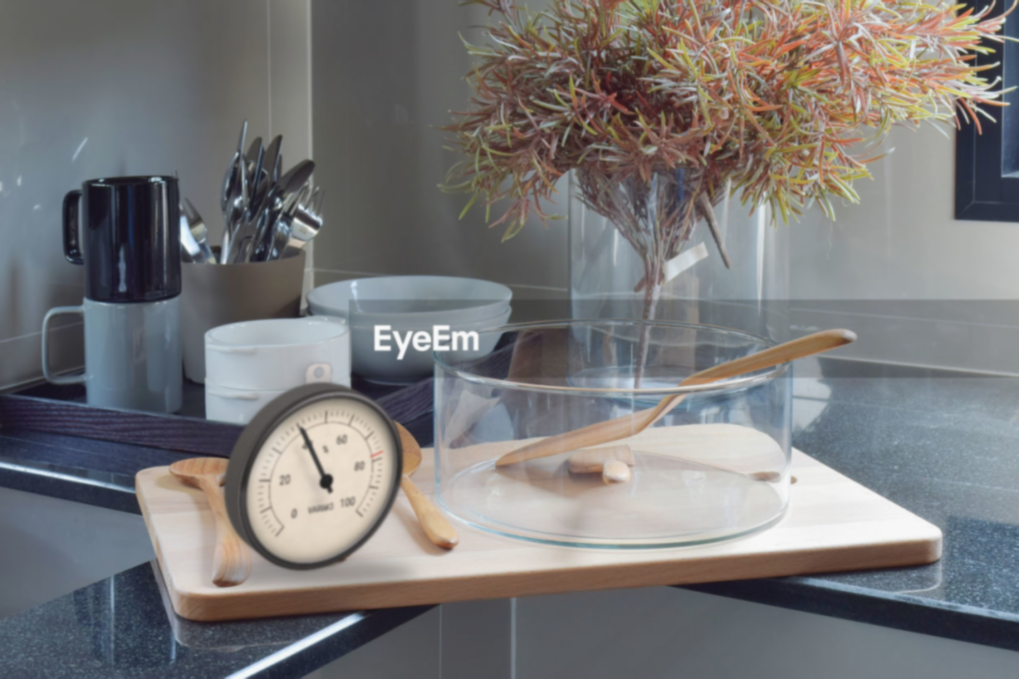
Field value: 40 %
